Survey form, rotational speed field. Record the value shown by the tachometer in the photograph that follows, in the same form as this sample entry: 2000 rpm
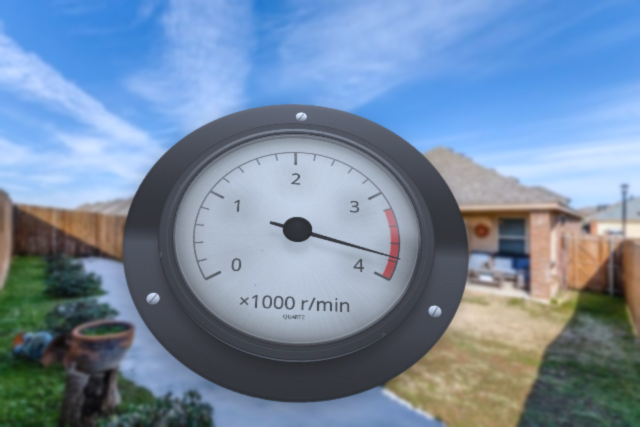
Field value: 3800 rpm
